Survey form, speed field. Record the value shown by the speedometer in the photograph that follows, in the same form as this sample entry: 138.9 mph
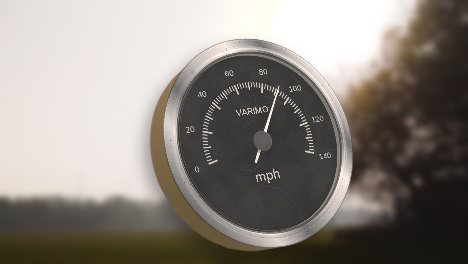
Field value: 90 mph
